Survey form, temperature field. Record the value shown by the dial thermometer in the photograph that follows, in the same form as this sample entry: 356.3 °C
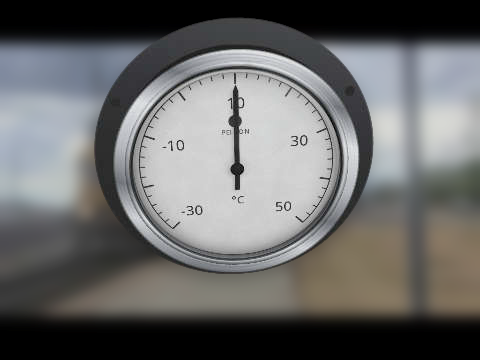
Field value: 10 °C
